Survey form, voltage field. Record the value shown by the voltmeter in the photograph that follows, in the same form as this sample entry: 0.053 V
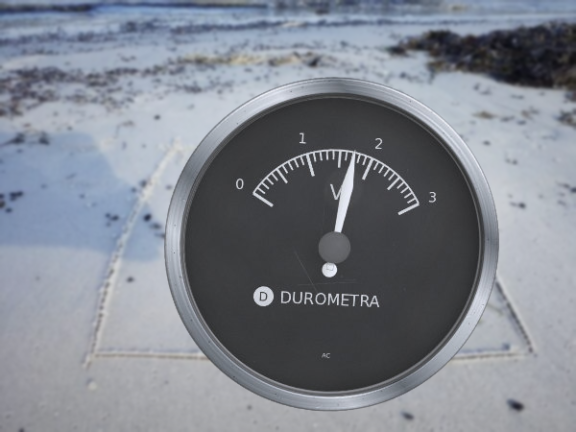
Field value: 1.7 V
